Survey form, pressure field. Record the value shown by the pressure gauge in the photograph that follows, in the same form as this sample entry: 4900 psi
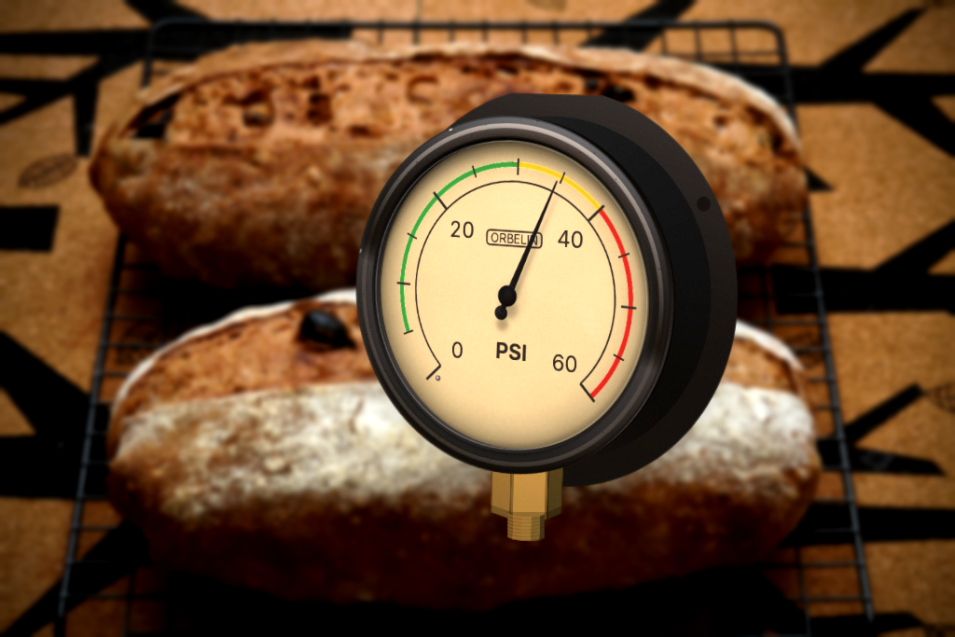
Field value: 35 psi
